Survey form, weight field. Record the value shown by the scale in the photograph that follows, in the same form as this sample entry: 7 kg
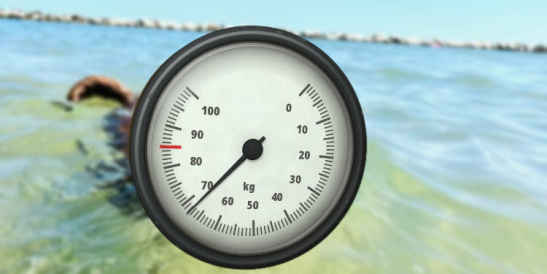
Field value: 68 kg
